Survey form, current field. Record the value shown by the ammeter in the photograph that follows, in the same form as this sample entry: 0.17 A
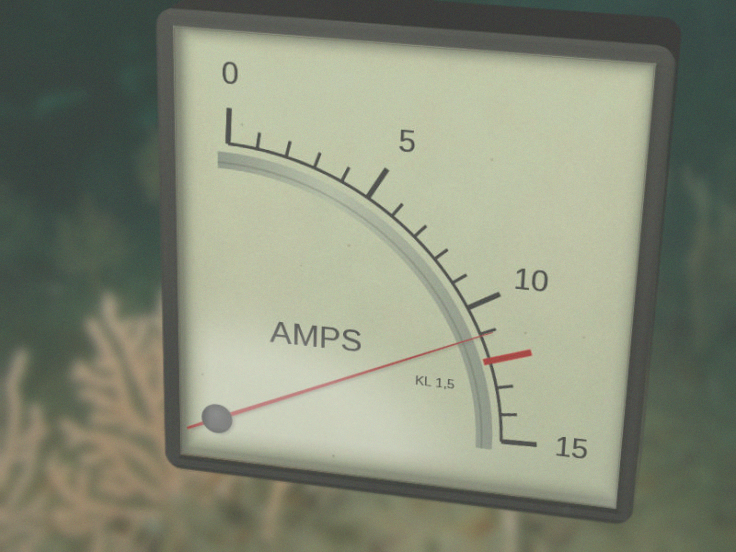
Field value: 11 A
